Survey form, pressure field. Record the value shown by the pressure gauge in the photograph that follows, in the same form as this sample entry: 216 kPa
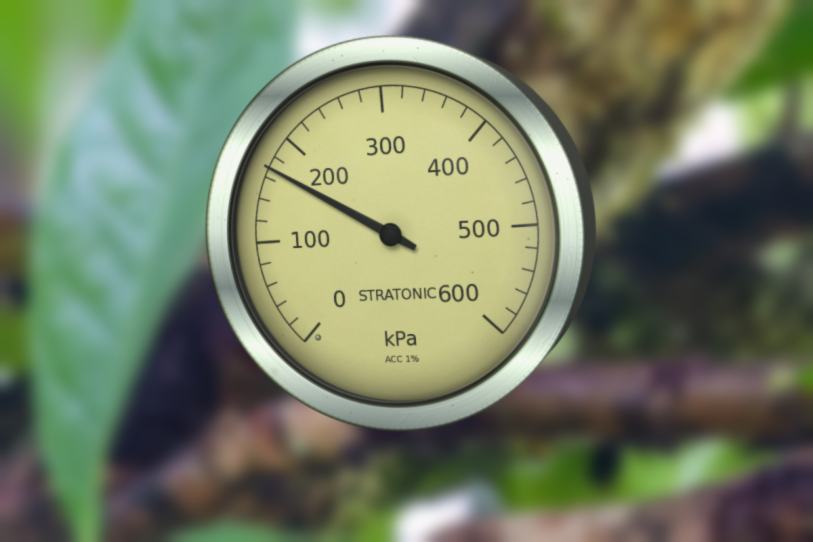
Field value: 170 kPa
